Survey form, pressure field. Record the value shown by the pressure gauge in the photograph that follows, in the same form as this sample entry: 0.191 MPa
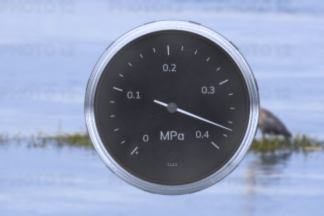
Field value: 0.37 MPa
